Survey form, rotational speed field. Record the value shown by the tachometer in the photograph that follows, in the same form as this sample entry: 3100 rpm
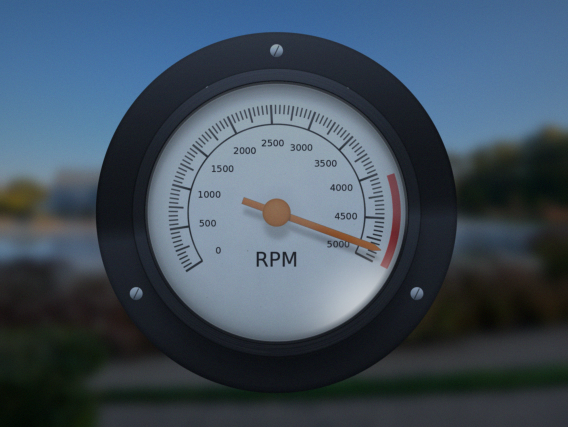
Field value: 4850 rpm
